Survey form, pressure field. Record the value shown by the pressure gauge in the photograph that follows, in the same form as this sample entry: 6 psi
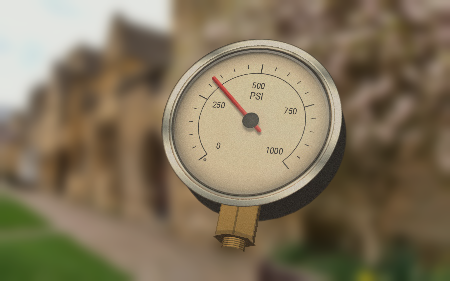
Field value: 325 psi
